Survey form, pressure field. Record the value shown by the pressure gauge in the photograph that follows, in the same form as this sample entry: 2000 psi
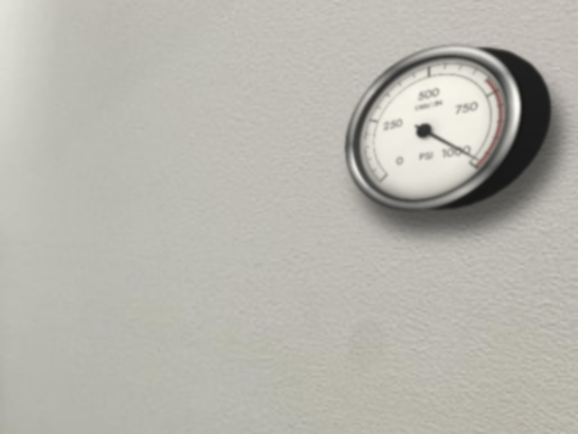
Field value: 975 psi
